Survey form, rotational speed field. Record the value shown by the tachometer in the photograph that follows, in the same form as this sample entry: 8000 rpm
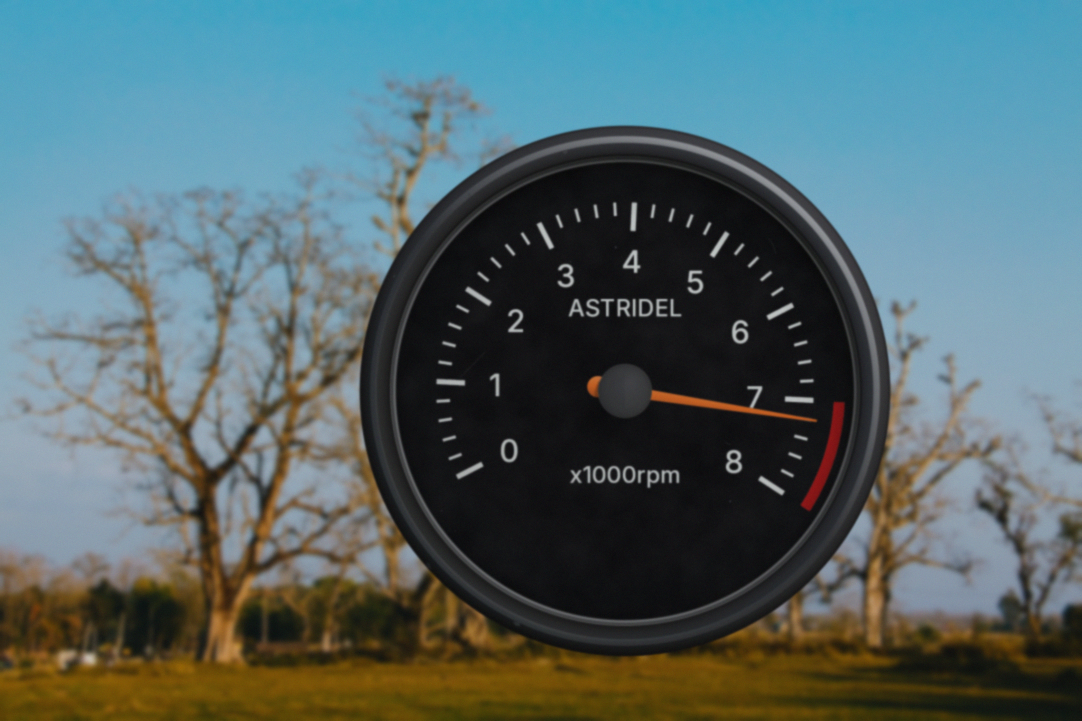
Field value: 7200 rpm
